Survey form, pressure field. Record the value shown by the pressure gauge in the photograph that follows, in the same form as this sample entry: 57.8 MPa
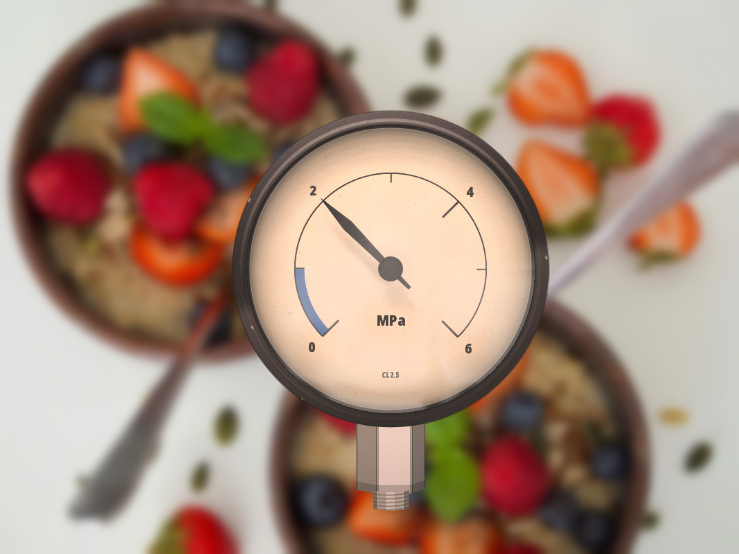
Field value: 2 MPa
